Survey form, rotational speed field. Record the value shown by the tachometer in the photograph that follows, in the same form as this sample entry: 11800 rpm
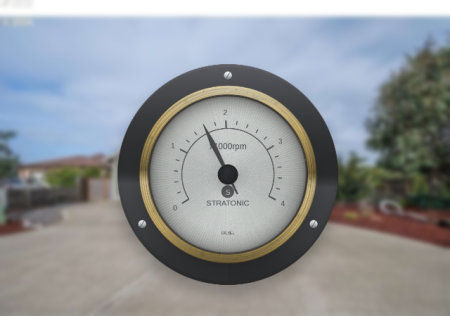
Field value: 1600 rpm
